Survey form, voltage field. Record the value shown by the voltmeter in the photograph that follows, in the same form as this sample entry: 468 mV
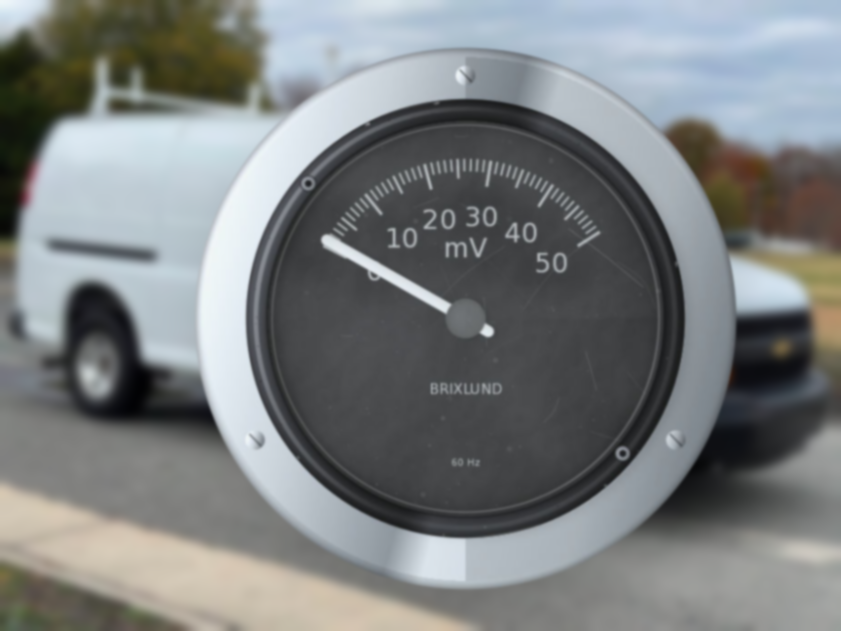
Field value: 1 mV
